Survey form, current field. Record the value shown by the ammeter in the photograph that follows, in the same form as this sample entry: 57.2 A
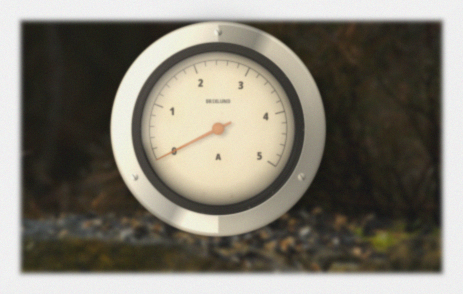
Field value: 0 A
